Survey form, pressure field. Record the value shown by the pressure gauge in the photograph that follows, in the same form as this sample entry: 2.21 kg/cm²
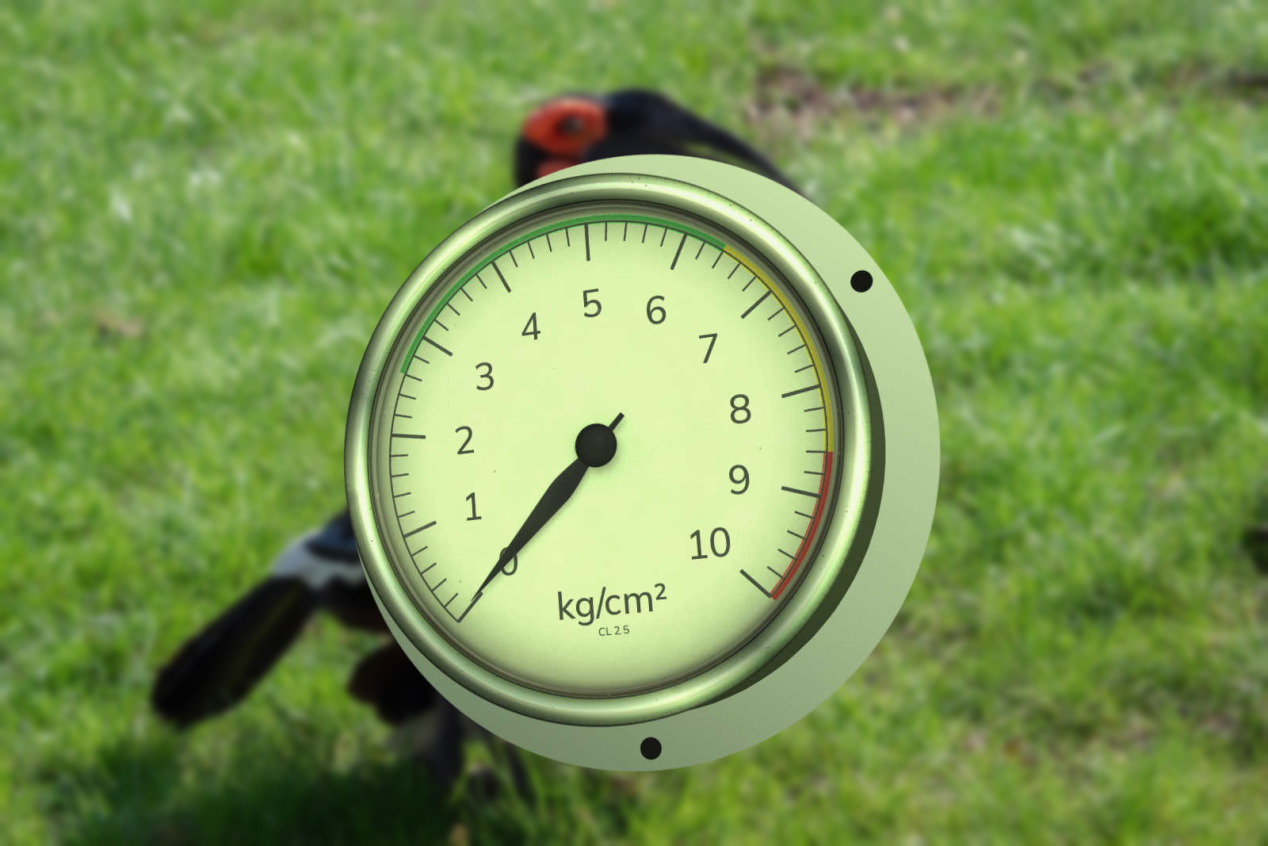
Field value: 0 kg/cm²
